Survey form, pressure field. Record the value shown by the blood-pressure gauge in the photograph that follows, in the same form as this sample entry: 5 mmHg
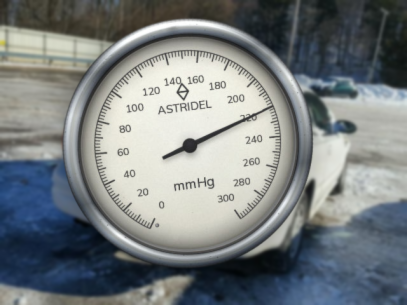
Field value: 220 mmHg
